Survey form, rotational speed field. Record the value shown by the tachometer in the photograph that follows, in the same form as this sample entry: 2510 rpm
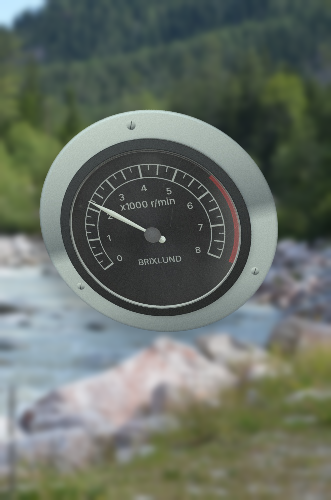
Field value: 2250 rpm
